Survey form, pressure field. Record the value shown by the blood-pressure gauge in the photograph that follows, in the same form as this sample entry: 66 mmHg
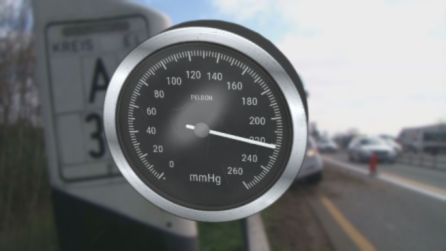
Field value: 220 mmHg
